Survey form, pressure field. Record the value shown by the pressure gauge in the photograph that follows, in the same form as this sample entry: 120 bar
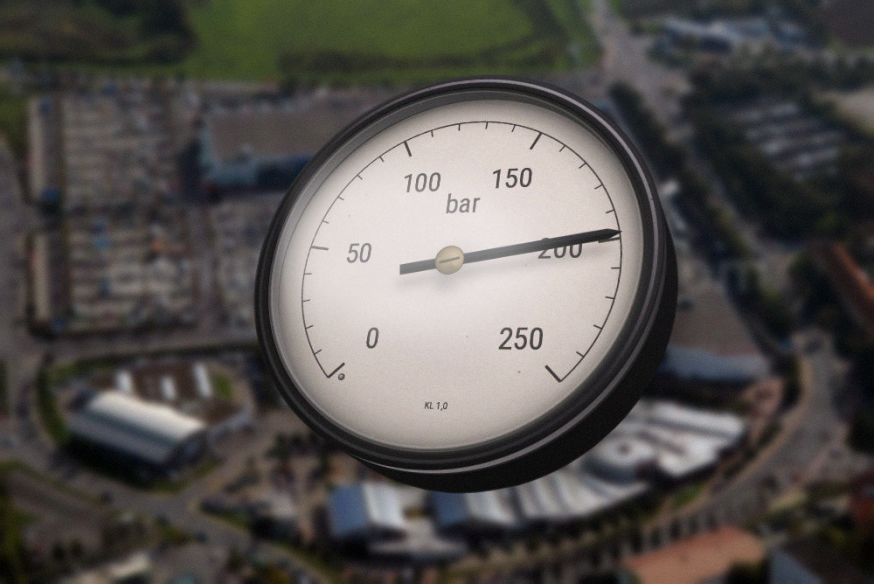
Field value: 200 bar
